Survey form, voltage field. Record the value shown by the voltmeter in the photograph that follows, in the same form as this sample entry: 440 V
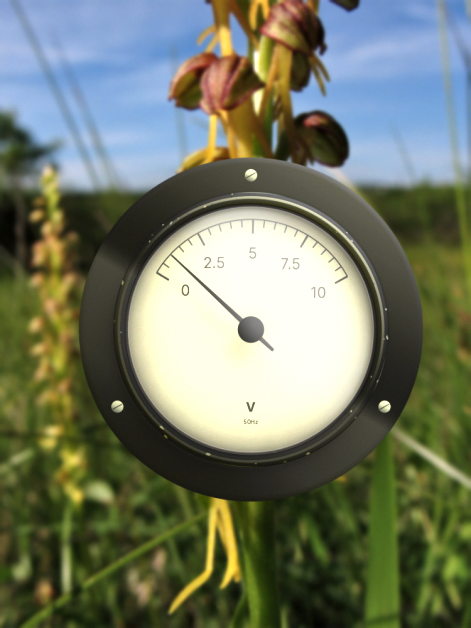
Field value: 1 V
